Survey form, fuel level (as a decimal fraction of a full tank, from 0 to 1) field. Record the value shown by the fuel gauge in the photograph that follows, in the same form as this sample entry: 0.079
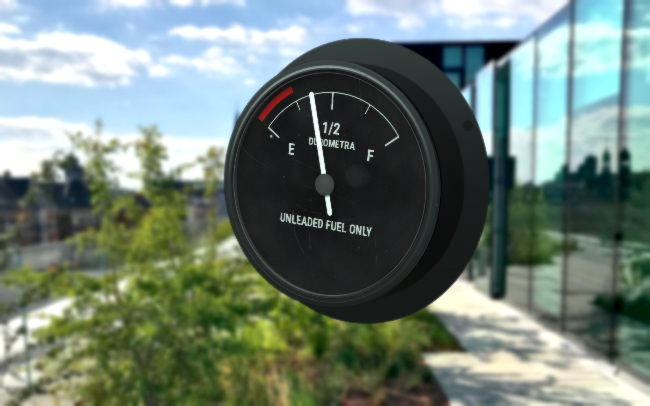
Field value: 0.375
